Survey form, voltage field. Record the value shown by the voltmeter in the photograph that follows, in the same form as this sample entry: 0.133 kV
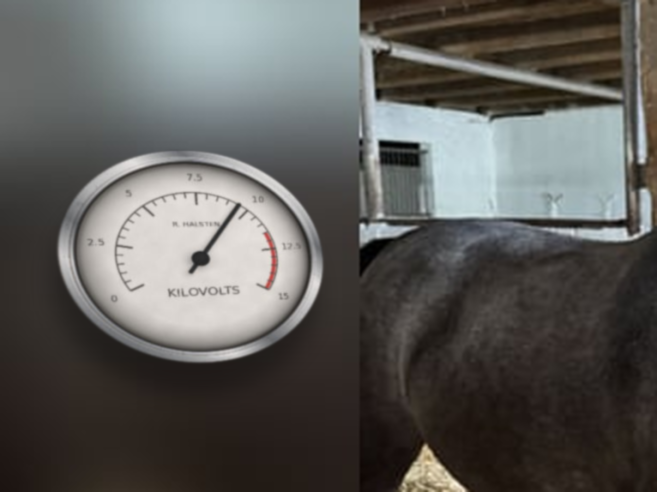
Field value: 9.5 kV
